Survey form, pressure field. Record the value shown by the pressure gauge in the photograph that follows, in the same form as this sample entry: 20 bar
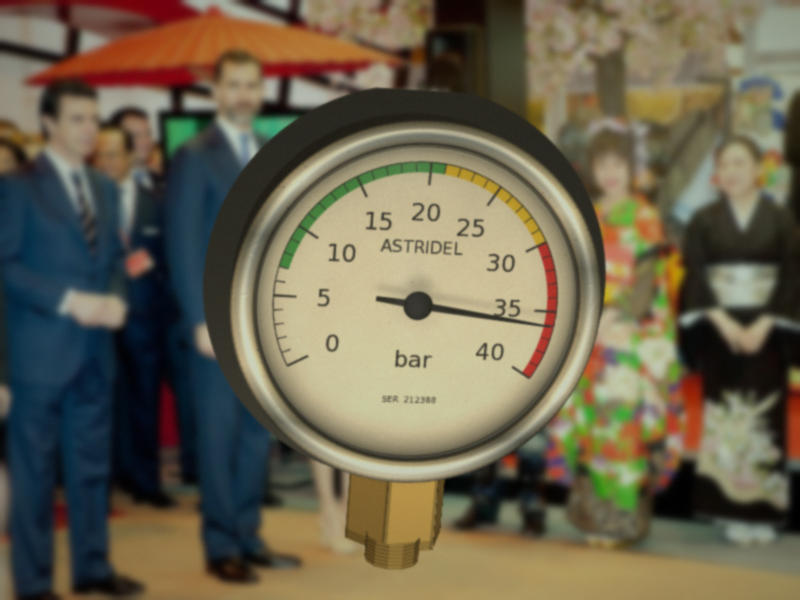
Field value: 36 bar
